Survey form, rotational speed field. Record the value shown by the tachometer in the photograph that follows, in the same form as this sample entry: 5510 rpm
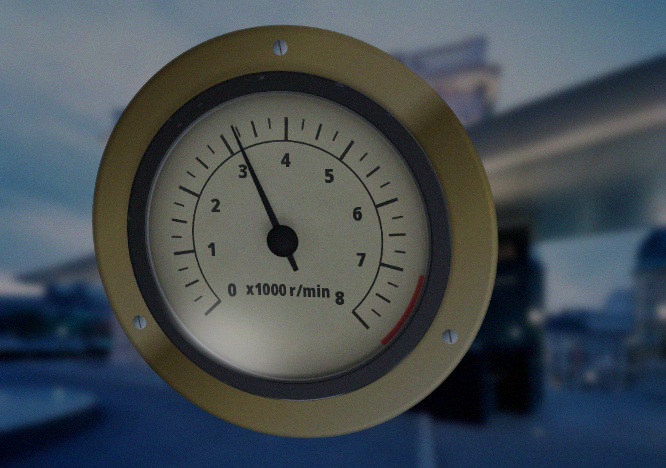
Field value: 3250 rpm
